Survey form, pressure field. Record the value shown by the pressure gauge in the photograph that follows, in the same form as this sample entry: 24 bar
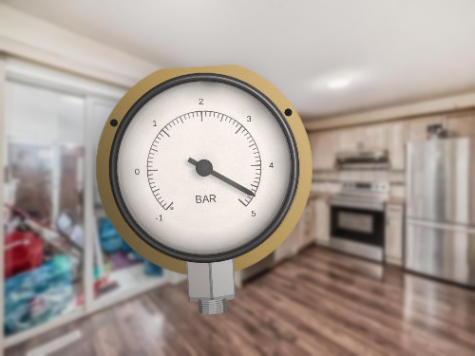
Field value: 4.7 bar
